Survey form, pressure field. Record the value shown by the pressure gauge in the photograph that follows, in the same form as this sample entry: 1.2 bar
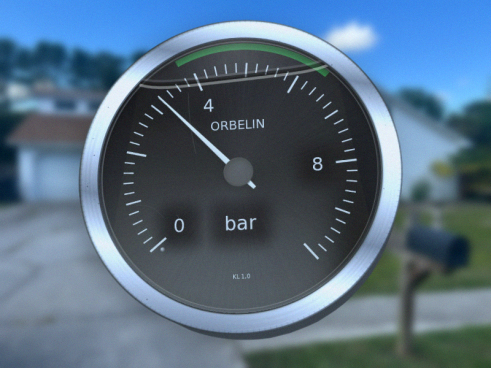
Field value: 3.2 bar
